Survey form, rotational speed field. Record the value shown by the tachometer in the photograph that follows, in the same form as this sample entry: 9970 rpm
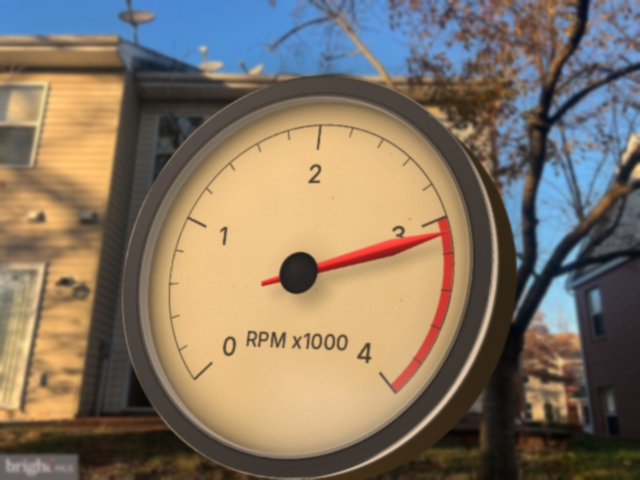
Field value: 3100 rpm
